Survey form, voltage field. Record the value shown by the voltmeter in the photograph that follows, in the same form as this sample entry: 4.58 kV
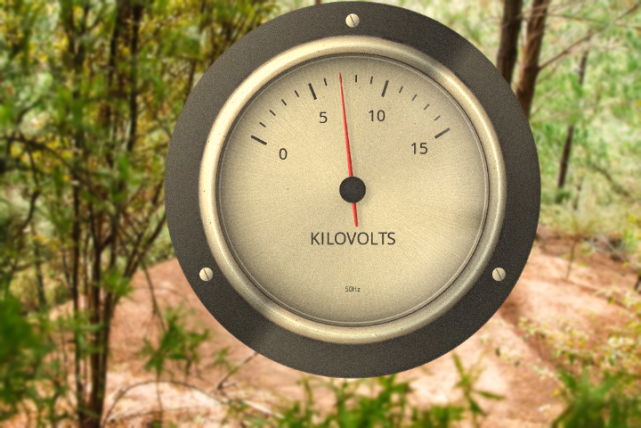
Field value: 7 kV
